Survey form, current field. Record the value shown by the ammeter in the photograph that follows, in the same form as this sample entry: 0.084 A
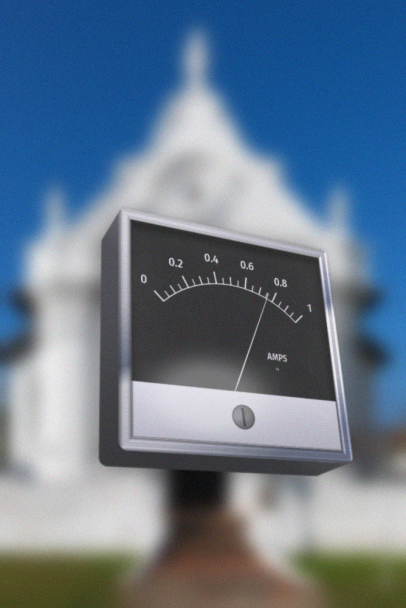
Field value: 0.75 A
